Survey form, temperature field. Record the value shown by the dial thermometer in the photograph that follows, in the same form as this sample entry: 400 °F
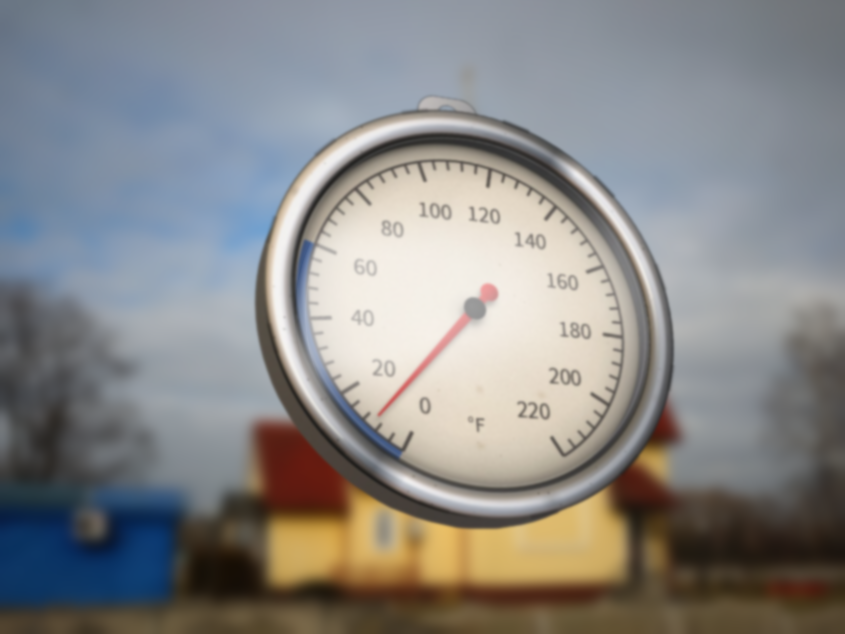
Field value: 10 °F
